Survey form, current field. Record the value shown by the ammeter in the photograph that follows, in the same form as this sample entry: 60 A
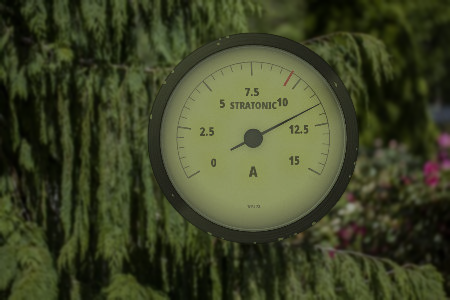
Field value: 11.5 A
